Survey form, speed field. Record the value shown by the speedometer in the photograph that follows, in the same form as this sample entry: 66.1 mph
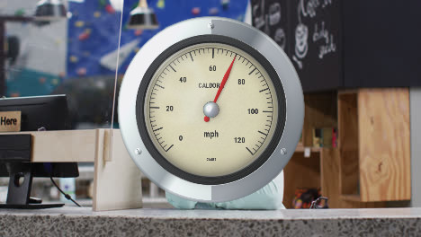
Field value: 70 mph
